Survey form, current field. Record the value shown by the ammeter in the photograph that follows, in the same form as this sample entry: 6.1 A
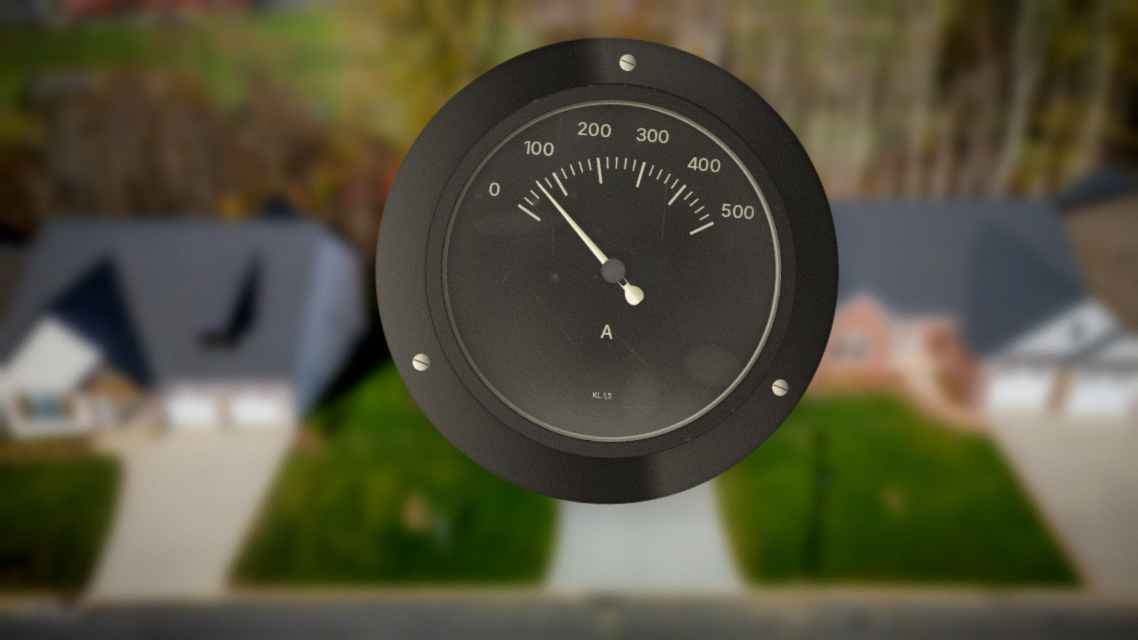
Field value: 60 A
